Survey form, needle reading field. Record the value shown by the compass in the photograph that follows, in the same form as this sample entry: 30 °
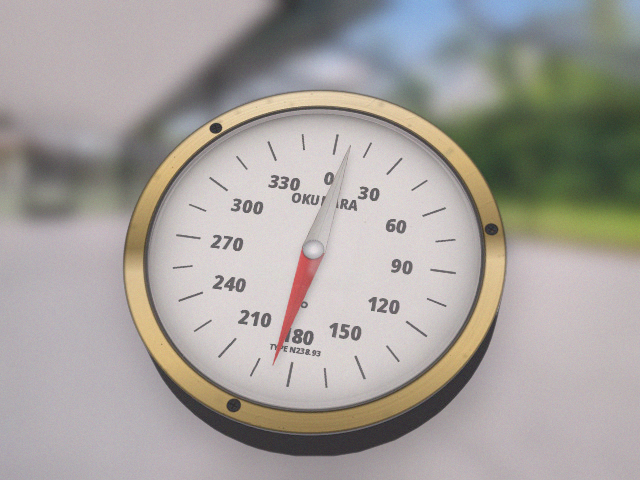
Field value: 187.5 °
